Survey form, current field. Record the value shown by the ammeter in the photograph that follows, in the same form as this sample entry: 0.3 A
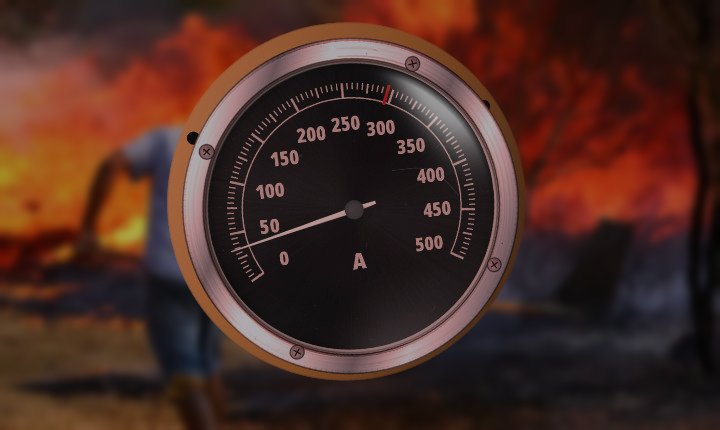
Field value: 35 A
